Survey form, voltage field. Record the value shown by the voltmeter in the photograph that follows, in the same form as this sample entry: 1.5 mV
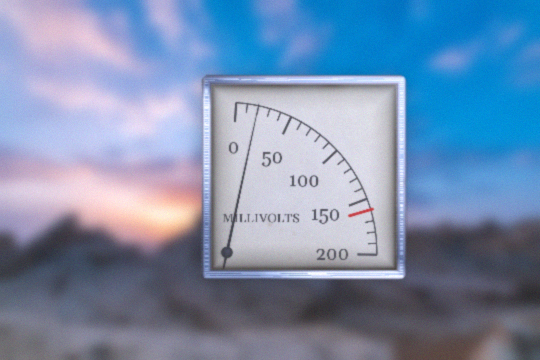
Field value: 20 mV
